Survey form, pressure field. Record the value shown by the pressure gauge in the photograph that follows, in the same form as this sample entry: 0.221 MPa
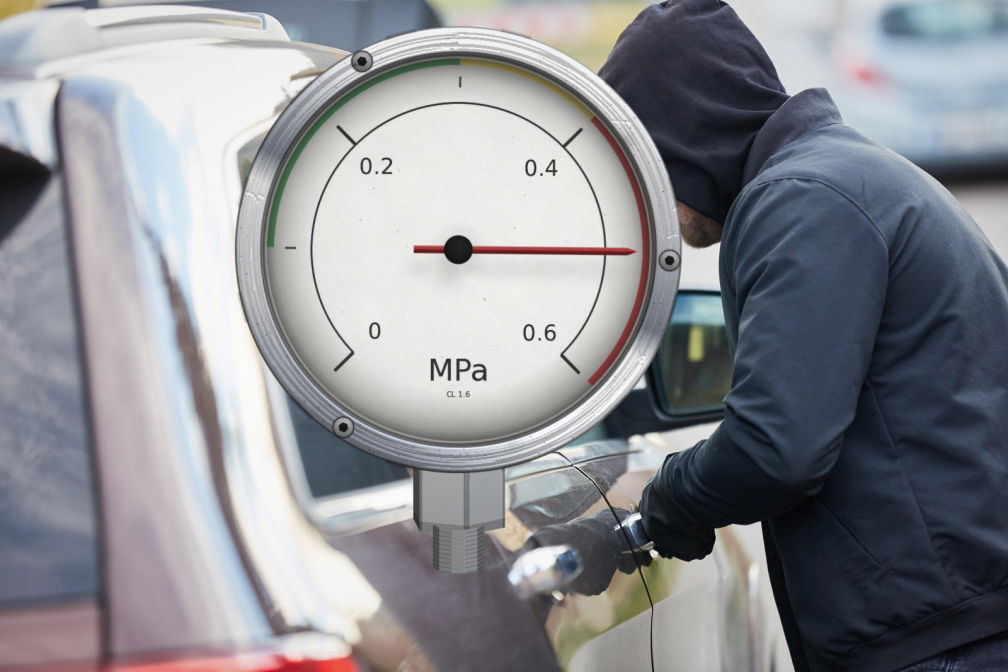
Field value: 0.5 MPa
